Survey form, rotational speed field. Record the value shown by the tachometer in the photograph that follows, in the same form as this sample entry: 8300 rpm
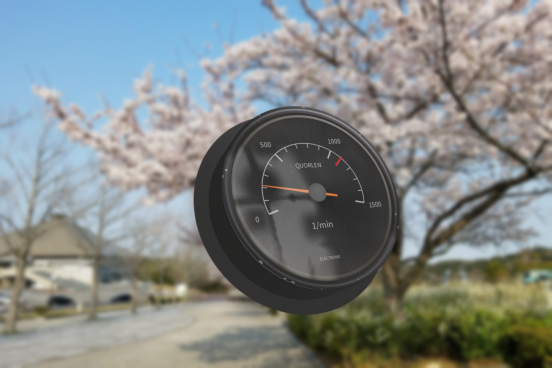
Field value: 200 rpm
